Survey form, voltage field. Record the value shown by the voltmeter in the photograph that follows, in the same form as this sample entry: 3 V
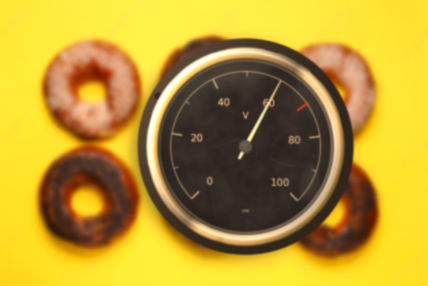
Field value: 60 V
